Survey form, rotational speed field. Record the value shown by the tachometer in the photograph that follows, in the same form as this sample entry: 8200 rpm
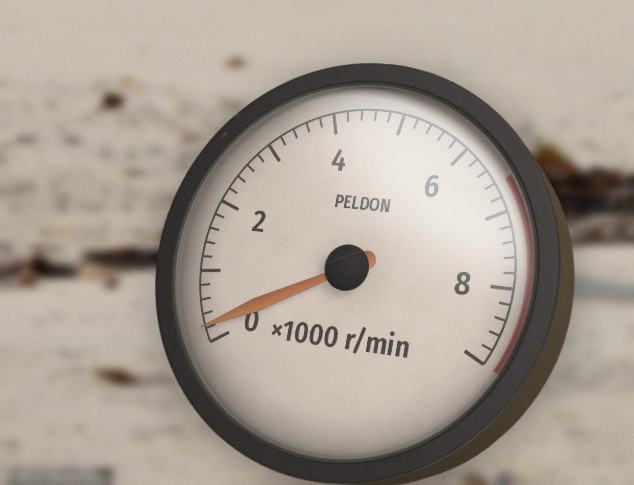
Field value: 200 rpm
